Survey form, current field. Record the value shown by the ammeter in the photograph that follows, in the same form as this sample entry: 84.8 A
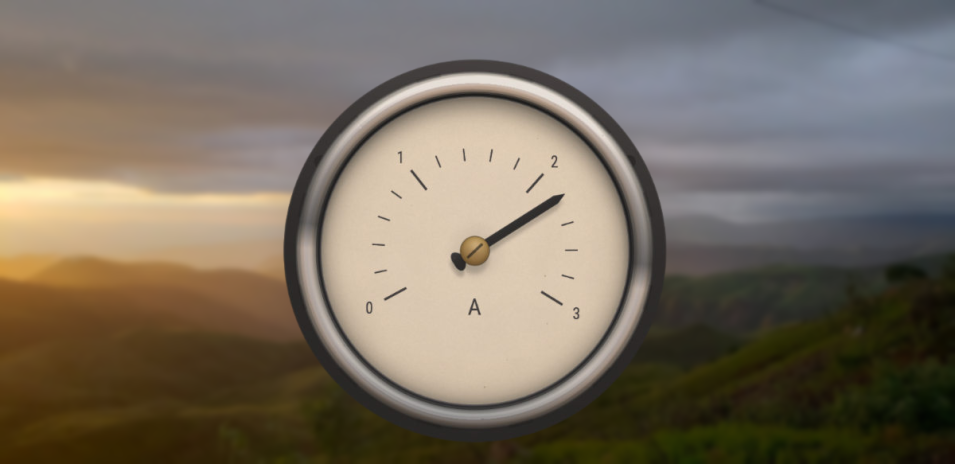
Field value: 2.2 A
